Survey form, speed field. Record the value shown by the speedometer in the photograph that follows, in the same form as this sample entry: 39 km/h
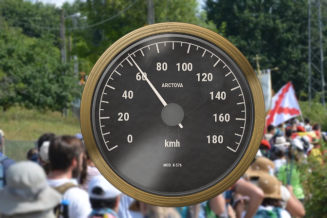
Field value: 62.5 km/h
